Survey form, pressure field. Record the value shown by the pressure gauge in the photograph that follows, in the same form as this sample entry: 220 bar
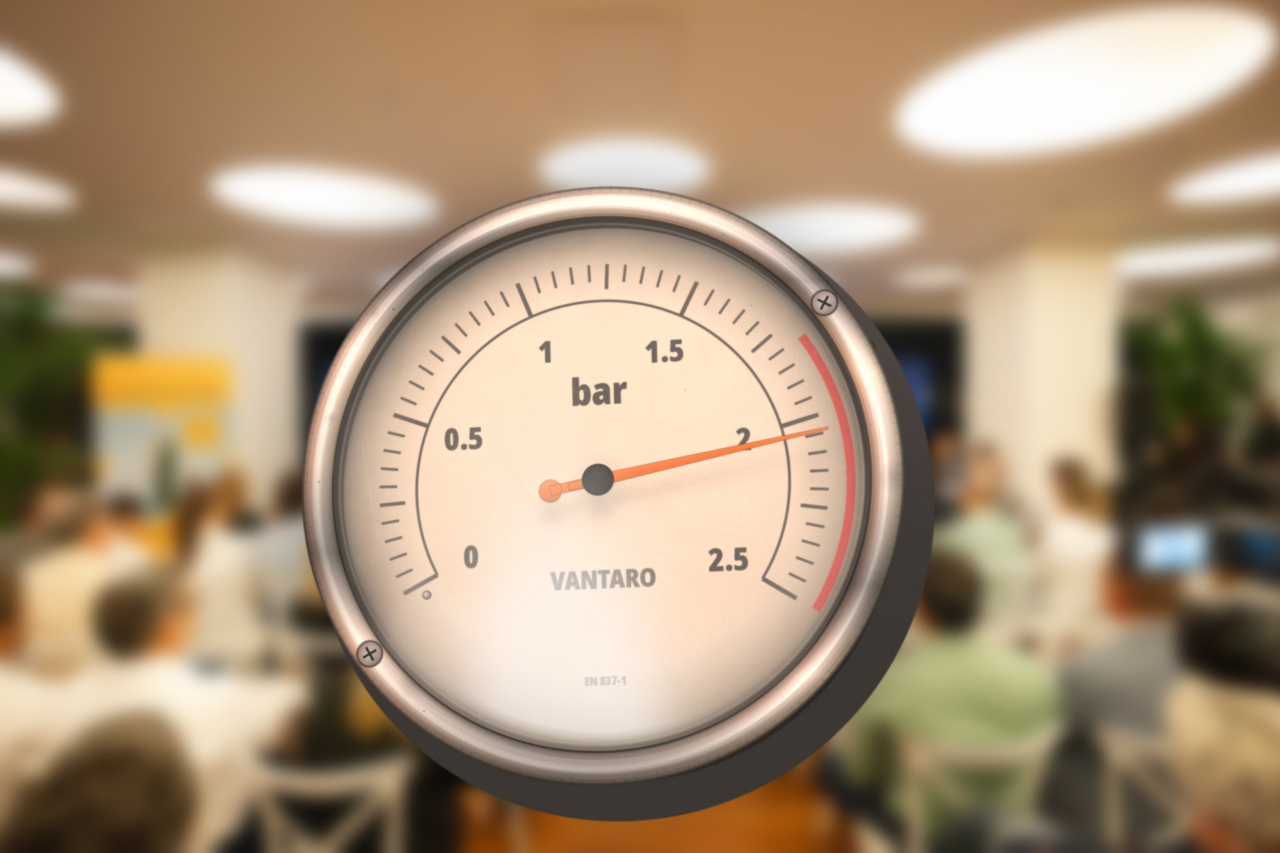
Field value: 2.05 bar
